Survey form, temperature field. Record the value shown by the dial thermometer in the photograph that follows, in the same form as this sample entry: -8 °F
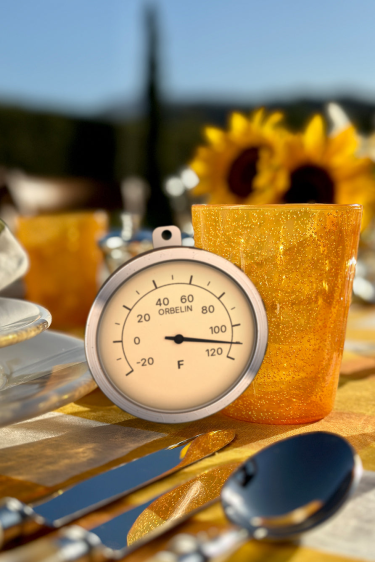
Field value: 110 °F
